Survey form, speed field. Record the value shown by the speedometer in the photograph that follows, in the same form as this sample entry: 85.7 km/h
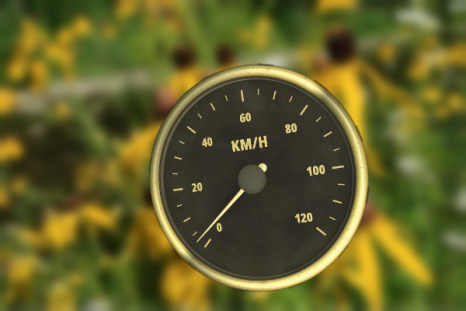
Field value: 2.5 km/h
